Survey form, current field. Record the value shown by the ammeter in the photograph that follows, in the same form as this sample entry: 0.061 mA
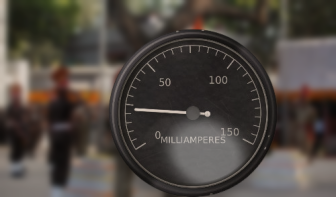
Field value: 22.5 mA
